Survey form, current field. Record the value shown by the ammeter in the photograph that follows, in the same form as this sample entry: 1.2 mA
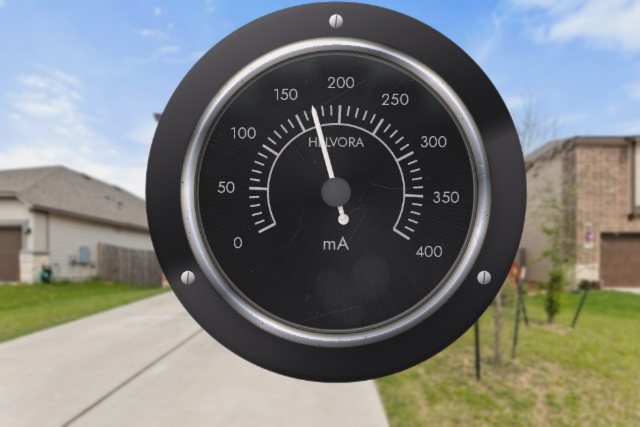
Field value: 170 mA
